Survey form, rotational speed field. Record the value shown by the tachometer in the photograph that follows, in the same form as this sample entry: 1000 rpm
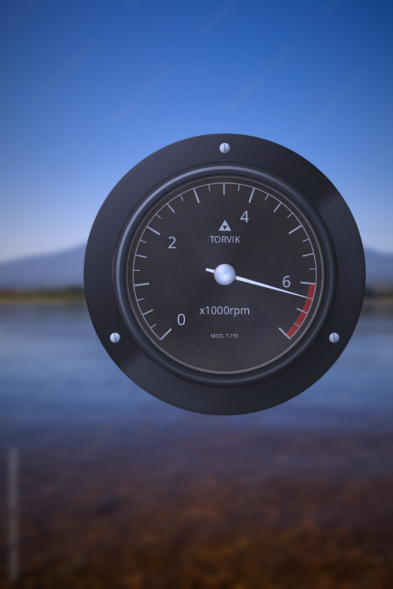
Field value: 6250 rpm
